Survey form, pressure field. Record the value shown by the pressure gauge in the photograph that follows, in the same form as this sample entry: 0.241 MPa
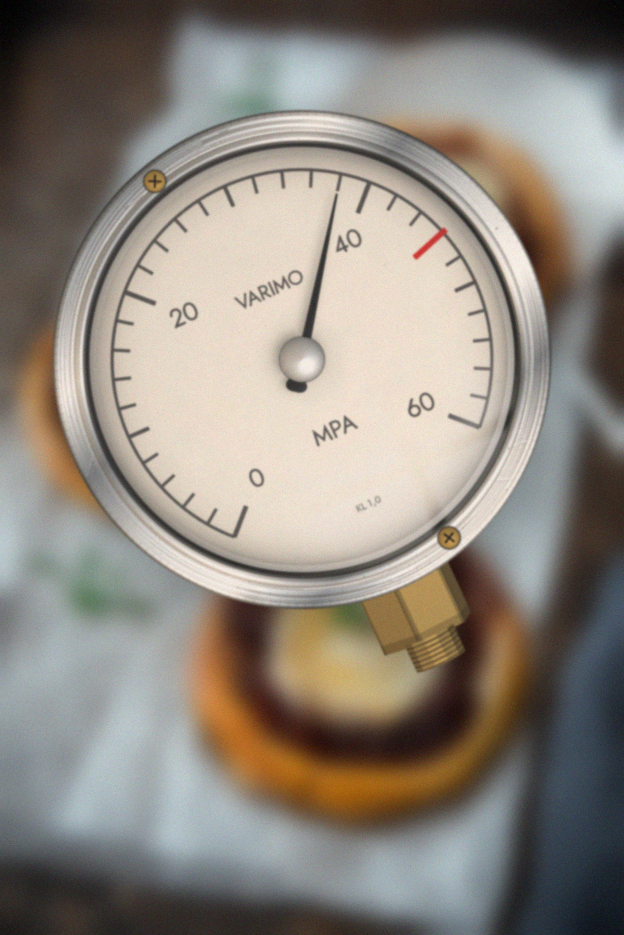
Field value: 38 MPa
